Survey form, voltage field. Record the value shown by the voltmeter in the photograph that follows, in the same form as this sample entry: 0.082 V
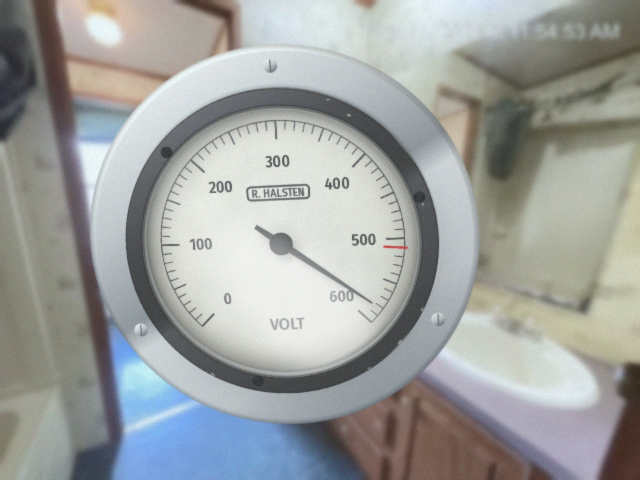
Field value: 580 V
